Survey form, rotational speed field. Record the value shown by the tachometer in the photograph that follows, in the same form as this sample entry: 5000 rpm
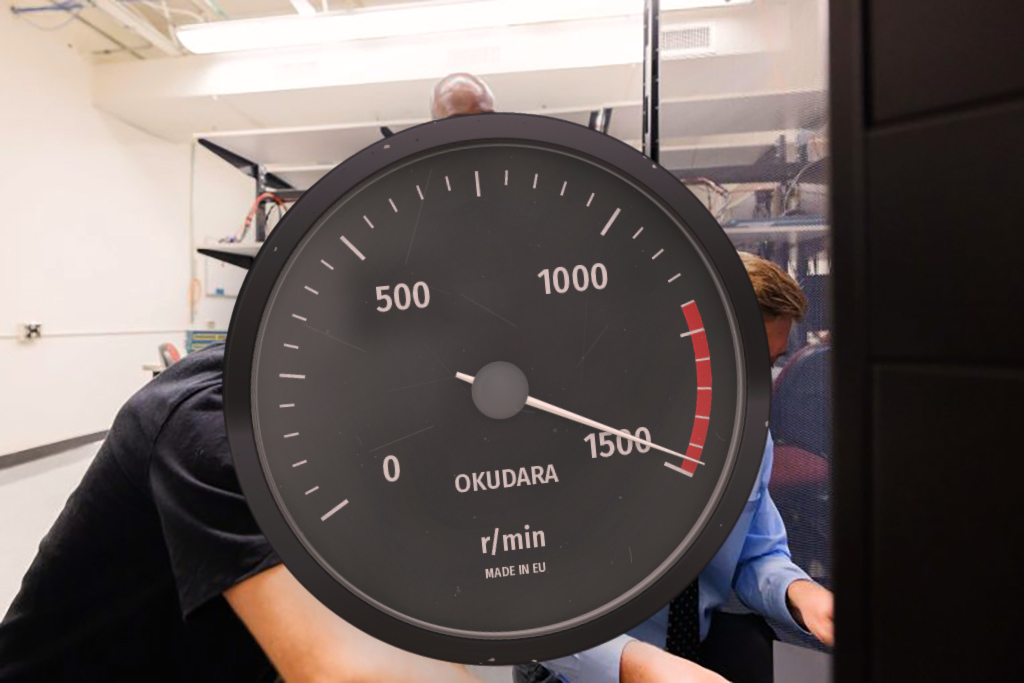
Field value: 1475 rpm
